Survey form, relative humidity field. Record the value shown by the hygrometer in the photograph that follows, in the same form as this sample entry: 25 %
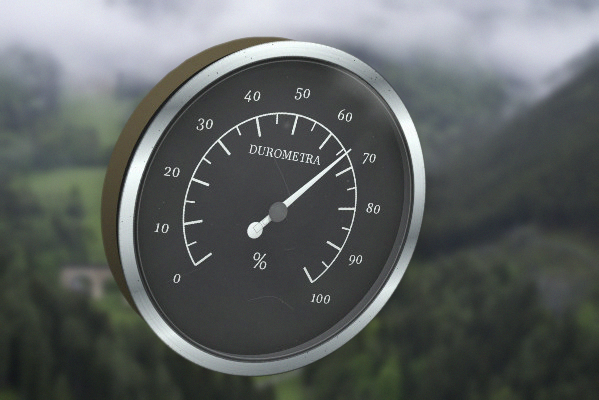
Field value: 65 %
